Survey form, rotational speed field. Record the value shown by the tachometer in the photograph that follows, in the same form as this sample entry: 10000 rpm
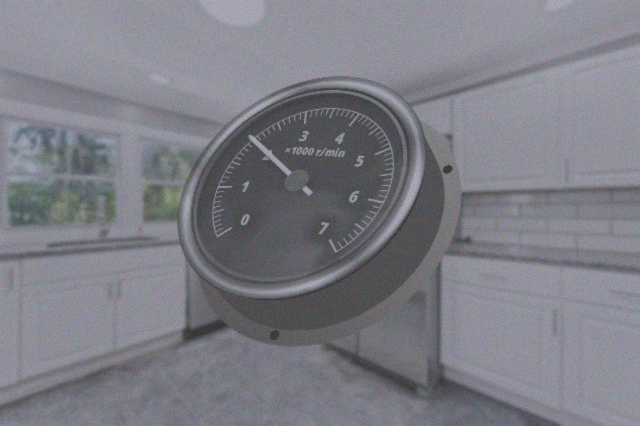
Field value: 2000 rpm
